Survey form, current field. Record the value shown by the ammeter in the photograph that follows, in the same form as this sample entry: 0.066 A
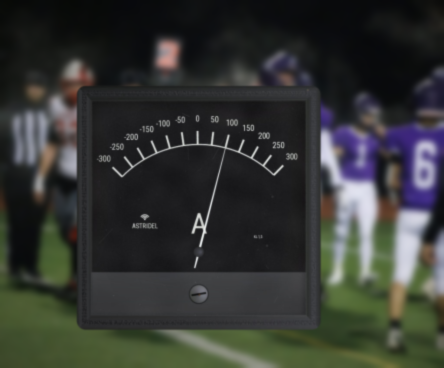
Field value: 100 A
